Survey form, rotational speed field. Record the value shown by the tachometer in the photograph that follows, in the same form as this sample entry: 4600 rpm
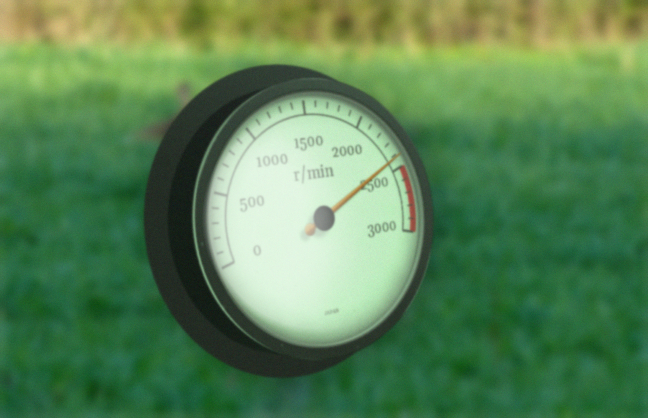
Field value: 2400 rpm
